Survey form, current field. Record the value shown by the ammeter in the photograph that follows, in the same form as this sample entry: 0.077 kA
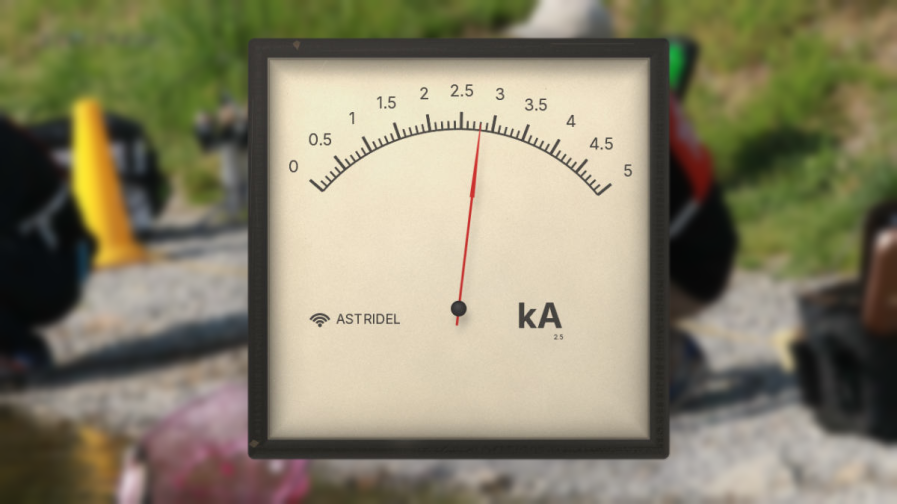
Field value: 2.8 kA
